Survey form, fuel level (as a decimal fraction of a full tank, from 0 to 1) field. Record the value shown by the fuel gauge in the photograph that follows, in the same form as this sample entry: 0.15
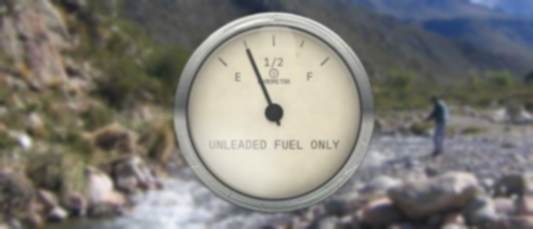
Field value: 0.25
